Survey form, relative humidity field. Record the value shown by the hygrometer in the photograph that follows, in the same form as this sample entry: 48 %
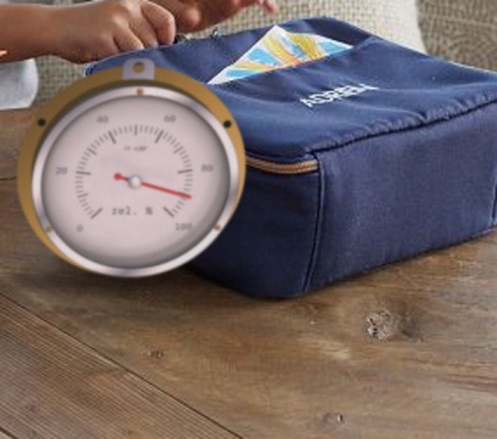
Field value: 90 %
